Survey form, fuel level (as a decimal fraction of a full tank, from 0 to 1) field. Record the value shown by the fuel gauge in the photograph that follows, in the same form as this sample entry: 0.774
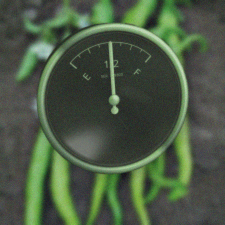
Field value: 0.5
